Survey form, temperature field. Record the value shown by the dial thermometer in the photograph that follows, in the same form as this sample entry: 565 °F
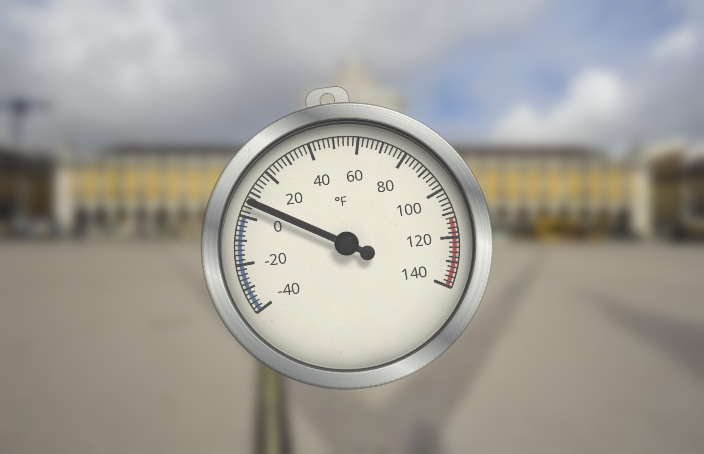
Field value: 6 °F
